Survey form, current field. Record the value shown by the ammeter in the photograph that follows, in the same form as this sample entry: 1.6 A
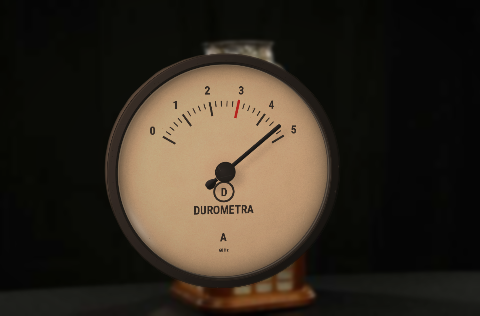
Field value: 4.6 A
